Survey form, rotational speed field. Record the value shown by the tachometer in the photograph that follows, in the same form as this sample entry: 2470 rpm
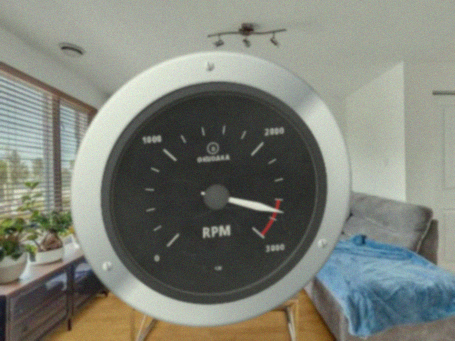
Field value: 2700 rpm
